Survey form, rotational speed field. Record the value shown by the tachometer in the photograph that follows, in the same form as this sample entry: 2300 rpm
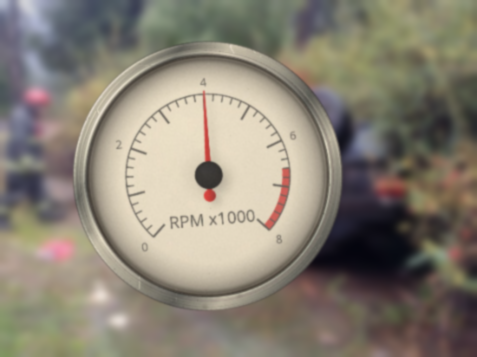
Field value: 4000 rpm
